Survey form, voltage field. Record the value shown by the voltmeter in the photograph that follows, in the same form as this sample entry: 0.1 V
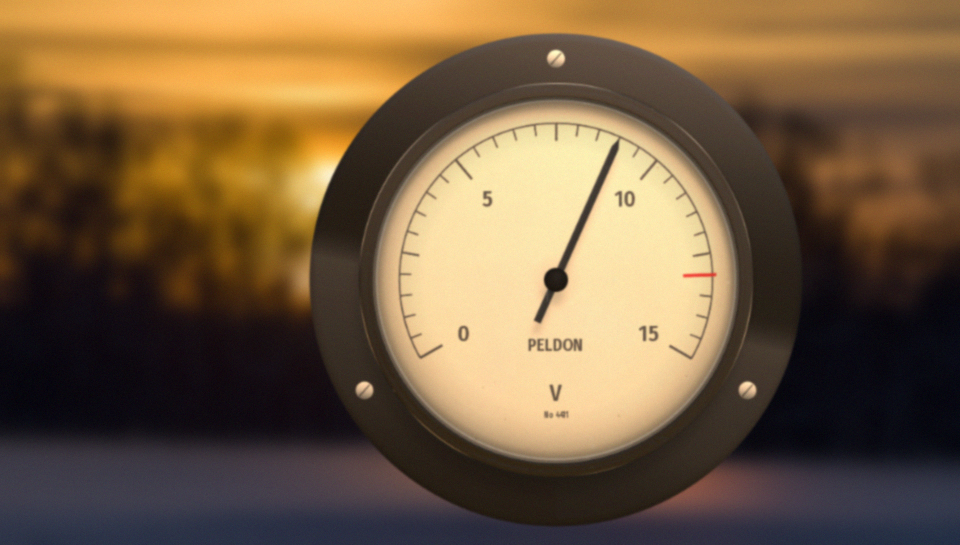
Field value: 9 V
